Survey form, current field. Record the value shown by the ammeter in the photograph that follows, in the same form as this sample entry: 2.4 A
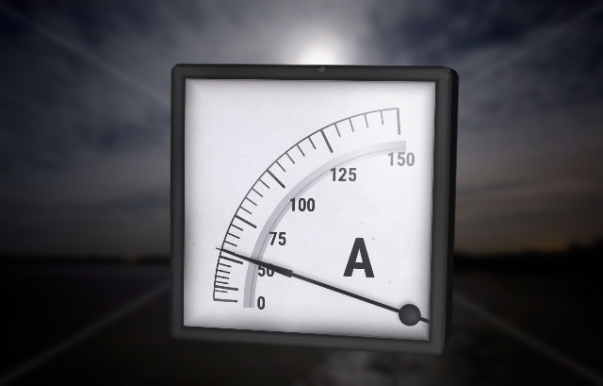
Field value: 55 A
